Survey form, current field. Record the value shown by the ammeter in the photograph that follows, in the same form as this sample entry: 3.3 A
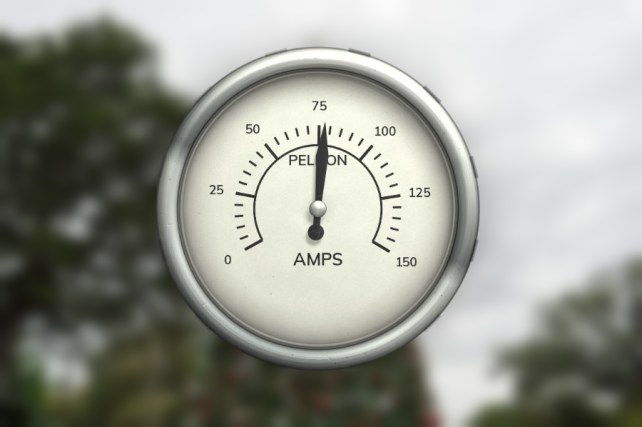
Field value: 77.5 A
